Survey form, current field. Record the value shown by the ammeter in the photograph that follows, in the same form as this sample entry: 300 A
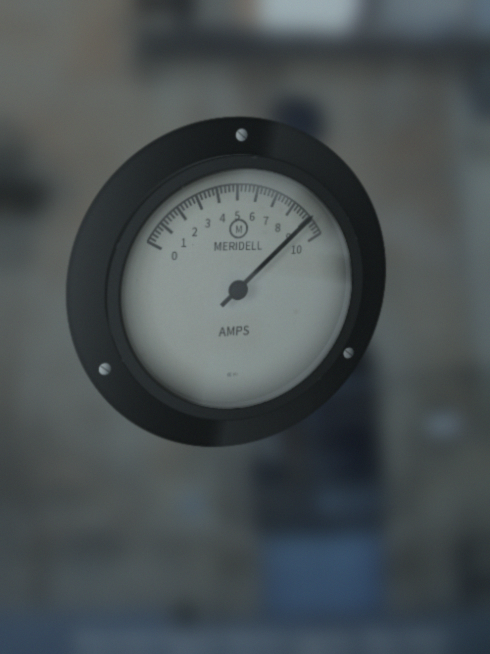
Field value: 9 A
